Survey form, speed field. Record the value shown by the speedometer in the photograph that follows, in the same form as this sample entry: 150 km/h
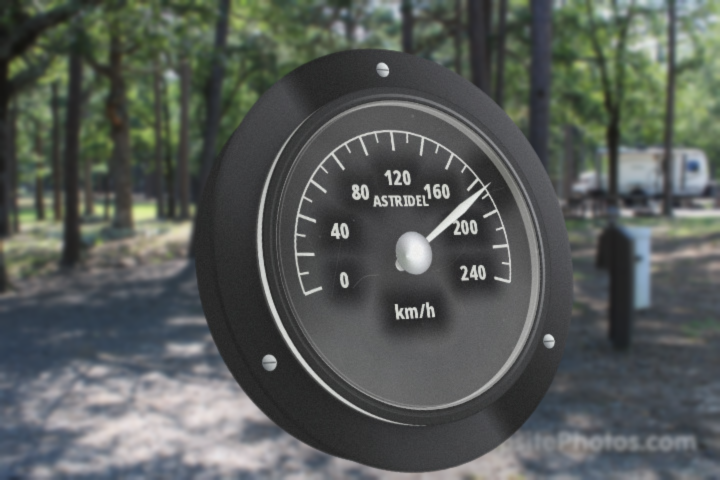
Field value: 185 km/h
